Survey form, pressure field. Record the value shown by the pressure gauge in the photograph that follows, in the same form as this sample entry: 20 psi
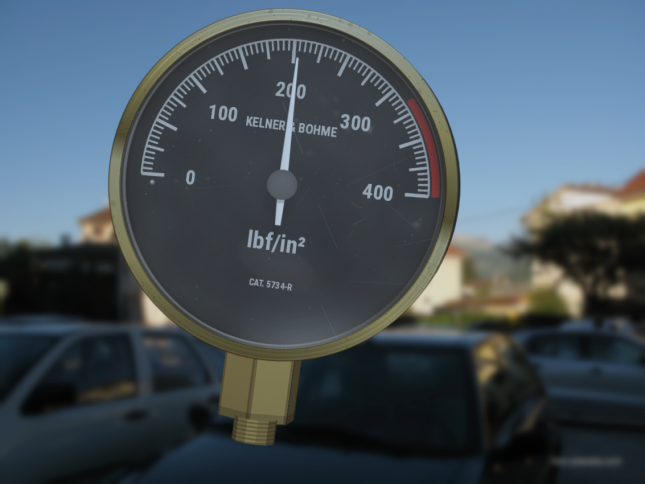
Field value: 205 psi
